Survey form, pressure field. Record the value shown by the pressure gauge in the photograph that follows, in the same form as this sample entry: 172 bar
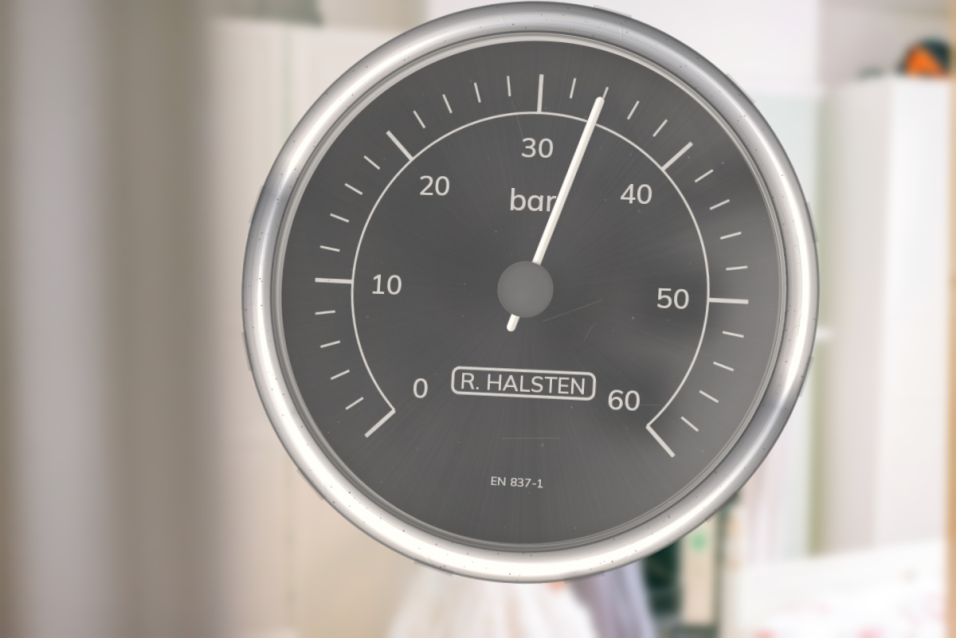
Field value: 34 bar
